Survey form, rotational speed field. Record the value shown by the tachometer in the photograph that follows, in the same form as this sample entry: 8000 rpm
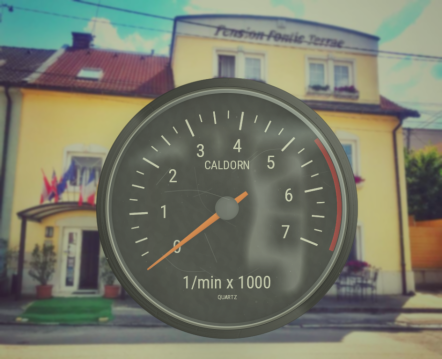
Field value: 0 rpm
